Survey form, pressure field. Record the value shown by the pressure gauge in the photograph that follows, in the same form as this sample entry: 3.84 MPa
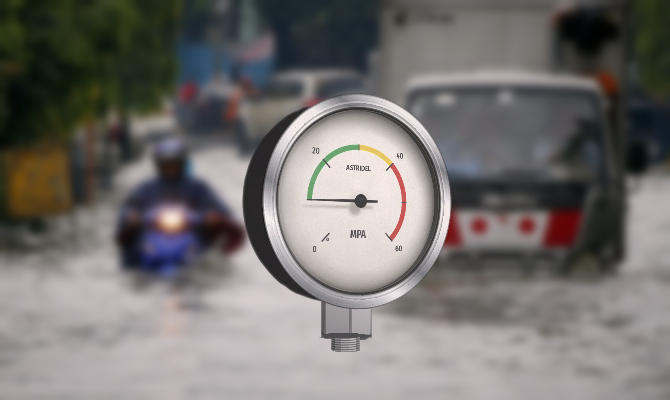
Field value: 10 MPa
